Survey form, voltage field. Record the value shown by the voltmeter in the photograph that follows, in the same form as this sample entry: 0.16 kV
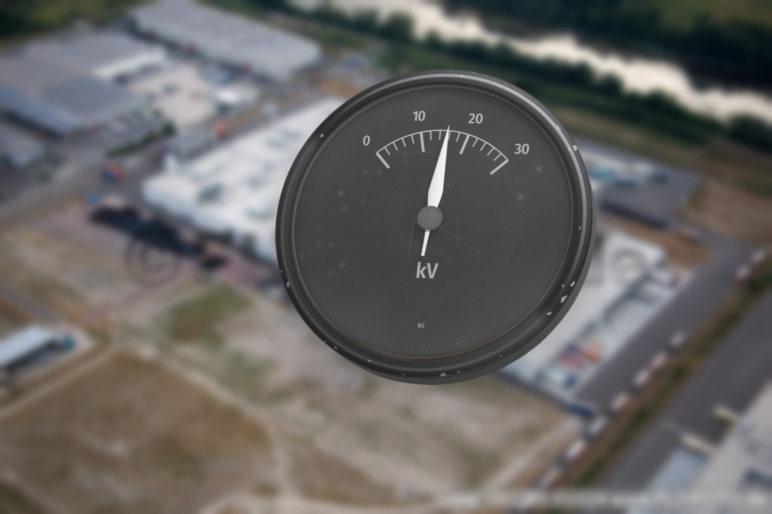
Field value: 16 kV
